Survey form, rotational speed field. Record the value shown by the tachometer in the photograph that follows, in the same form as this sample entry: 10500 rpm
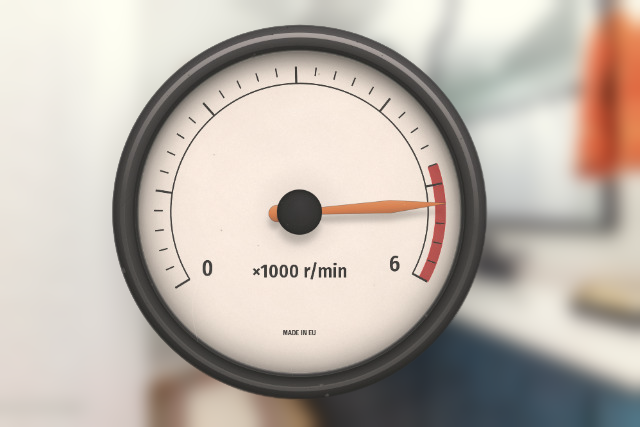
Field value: 5200 rpm
